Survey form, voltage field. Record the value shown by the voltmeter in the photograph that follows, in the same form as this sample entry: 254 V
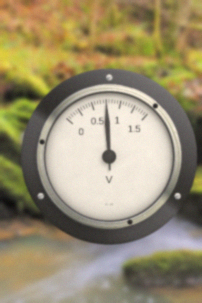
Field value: 0.75 V
